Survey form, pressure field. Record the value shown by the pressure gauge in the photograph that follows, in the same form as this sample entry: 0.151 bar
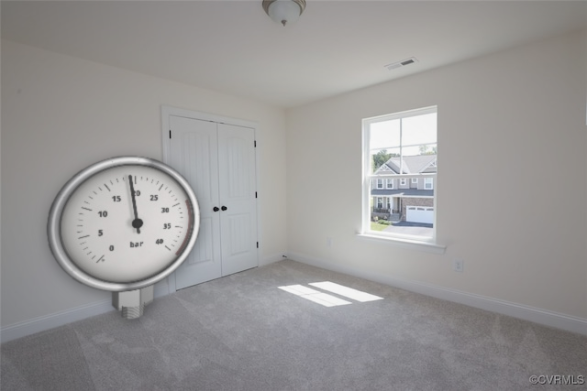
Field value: 19 bar
